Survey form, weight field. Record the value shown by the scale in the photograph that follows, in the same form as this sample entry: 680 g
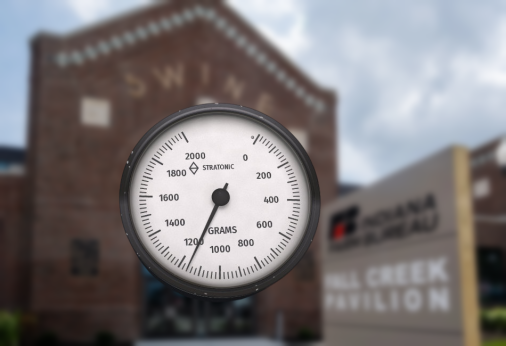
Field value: 1160 g
